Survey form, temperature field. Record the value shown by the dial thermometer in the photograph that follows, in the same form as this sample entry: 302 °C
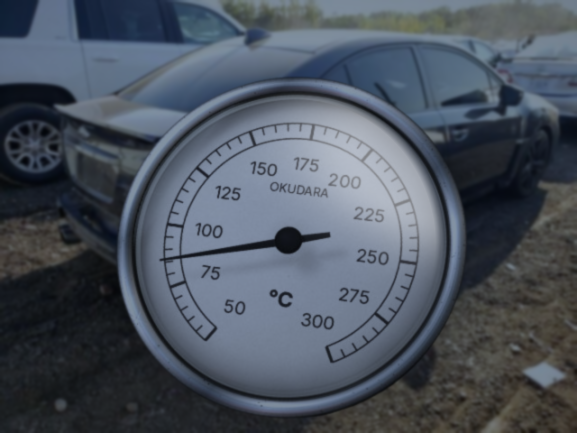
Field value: 85 °C
